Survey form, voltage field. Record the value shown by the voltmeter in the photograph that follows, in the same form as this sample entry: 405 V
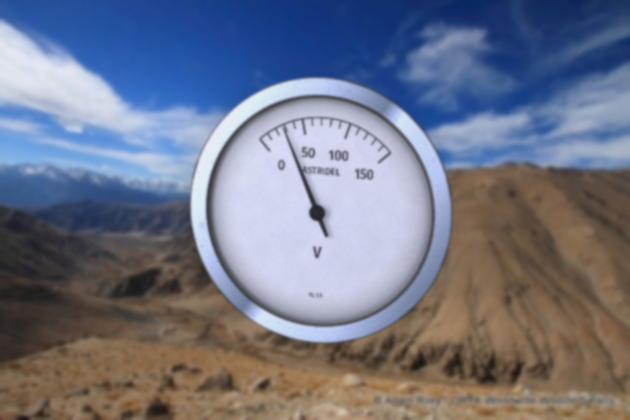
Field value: 30 V
